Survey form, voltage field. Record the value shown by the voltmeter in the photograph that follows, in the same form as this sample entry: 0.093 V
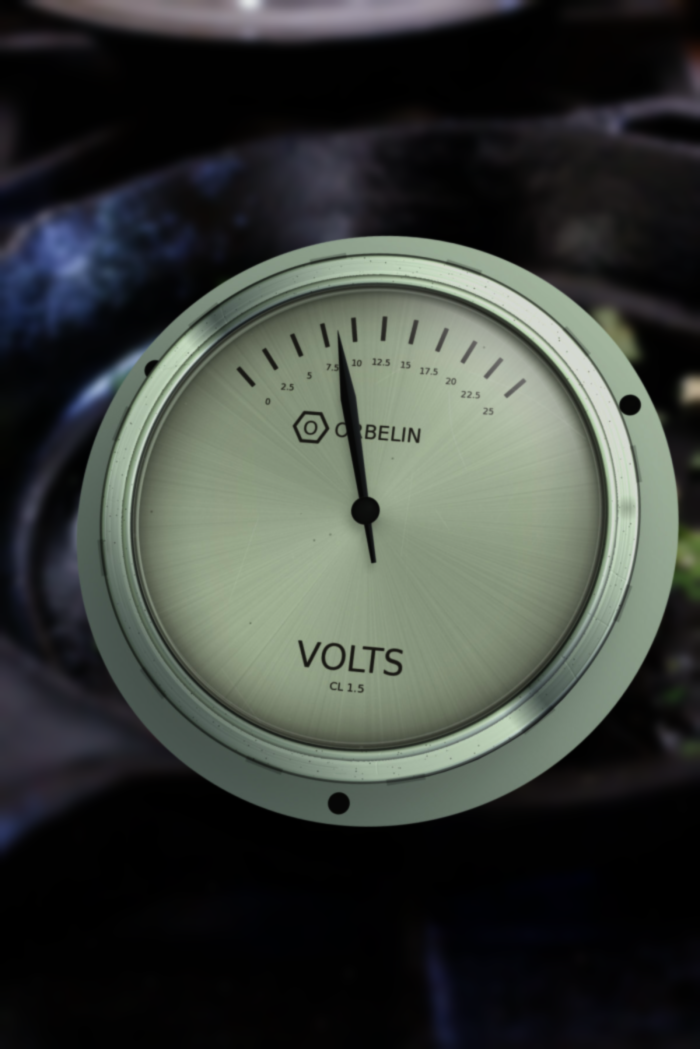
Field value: 8.75 V
